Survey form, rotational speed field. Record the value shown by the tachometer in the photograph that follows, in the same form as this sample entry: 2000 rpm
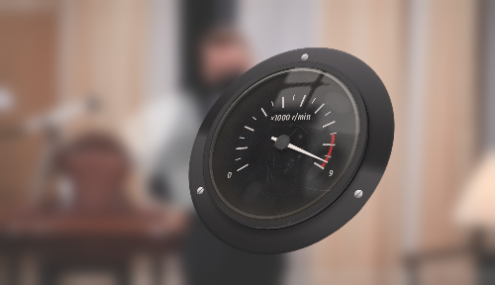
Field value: 8750 rpm
